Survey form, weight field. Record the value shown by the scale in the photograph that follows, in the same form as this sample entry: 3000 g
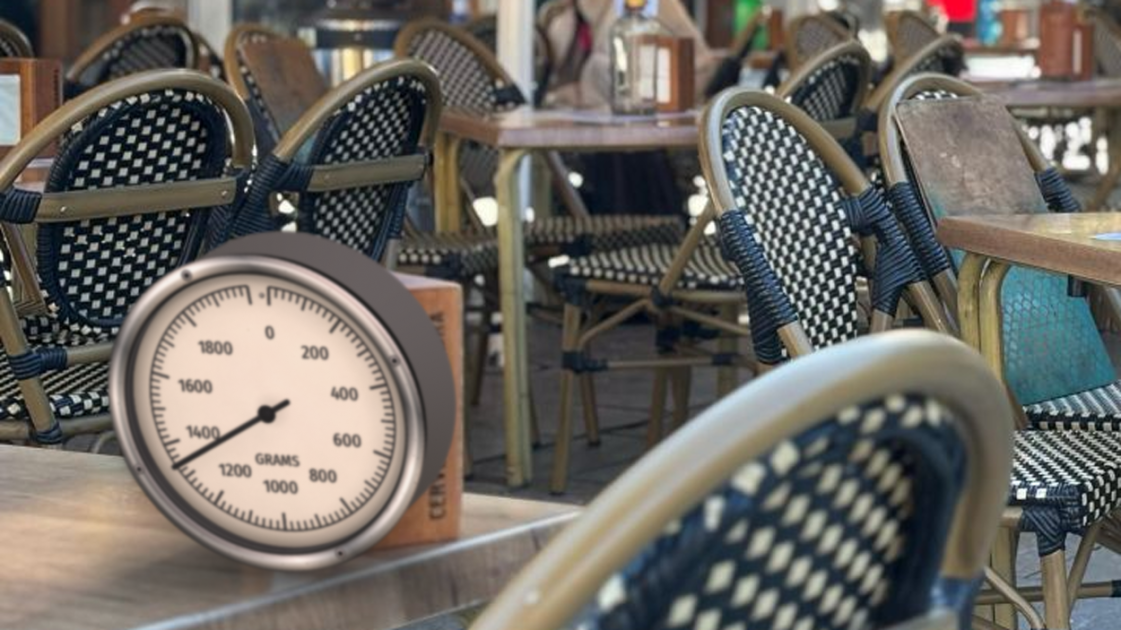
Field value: 1340 g
